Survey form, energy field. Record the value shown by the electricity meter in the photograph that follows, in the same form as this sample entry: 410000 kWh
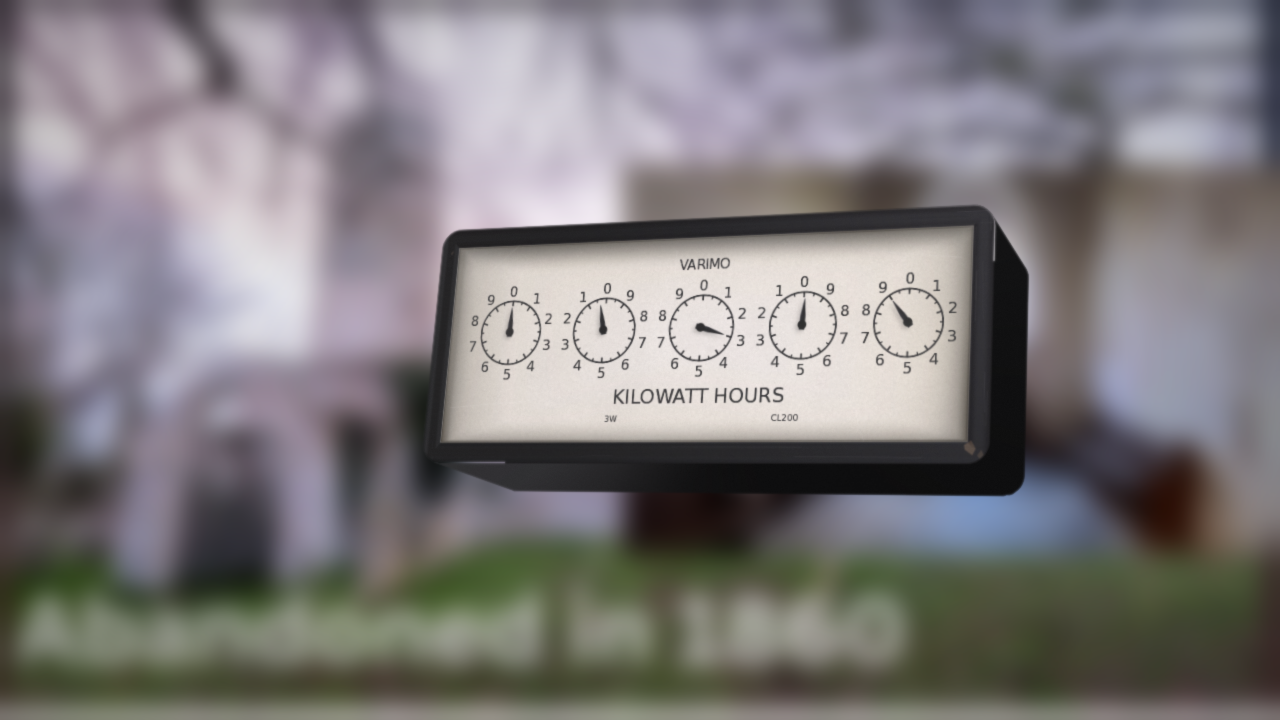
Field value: 299 kWh
